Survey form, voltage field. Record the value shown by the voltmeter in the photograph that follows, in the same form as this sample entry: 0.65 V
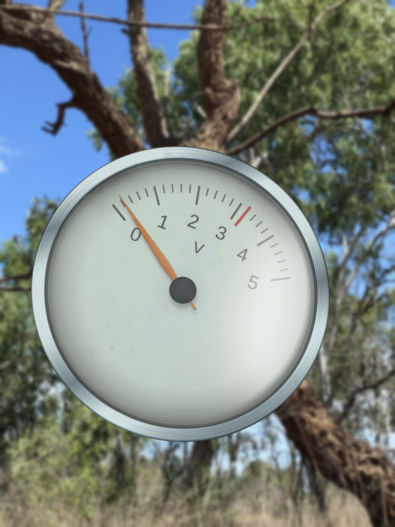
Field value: 0.2 V
